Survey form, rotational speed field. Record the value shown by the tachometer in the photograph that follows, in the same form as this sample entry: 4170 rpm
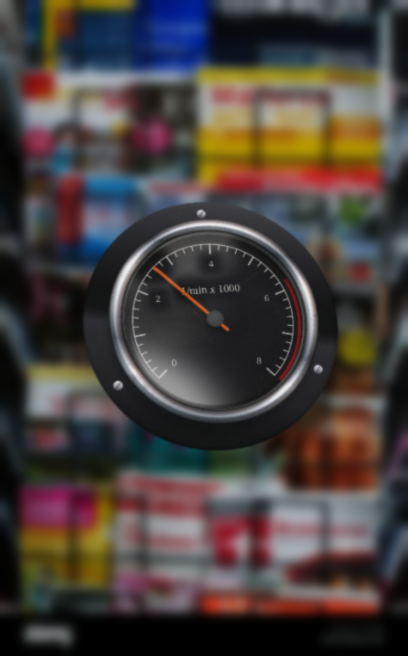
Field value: 2600 rpm
